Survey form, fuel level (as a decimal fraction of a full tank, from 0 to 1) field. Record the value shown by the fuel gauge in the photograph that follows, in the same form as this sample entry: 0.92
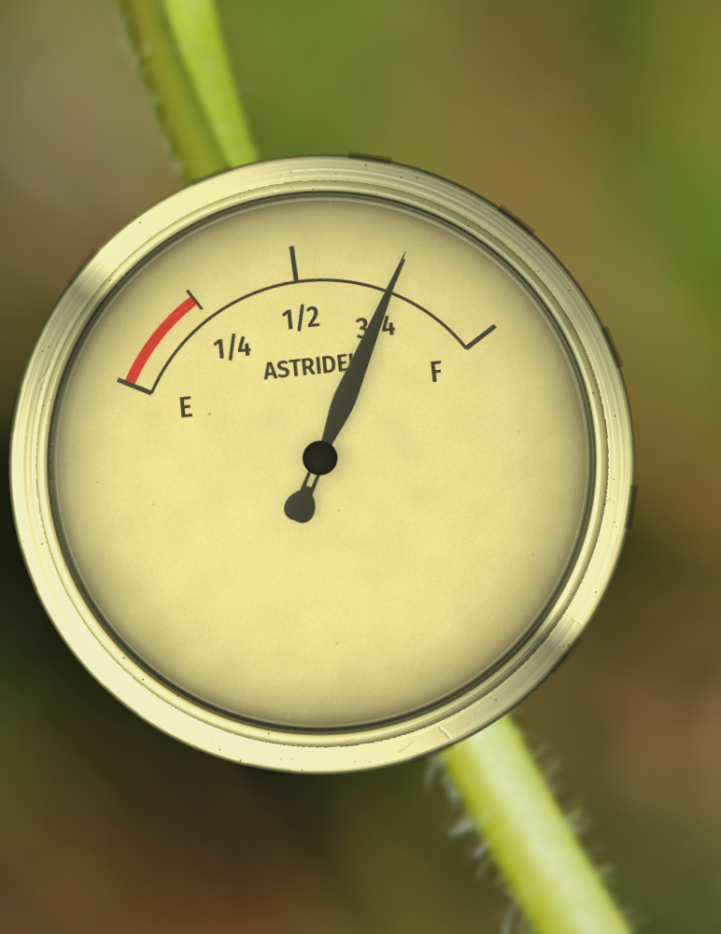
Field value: 0.75
